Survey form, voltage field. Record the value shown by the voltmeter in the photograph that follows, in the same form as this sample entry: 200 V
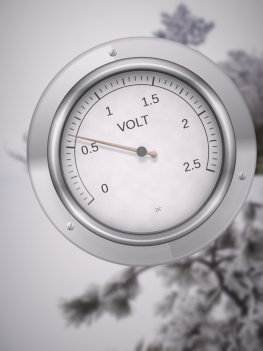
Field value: 0.6 V
